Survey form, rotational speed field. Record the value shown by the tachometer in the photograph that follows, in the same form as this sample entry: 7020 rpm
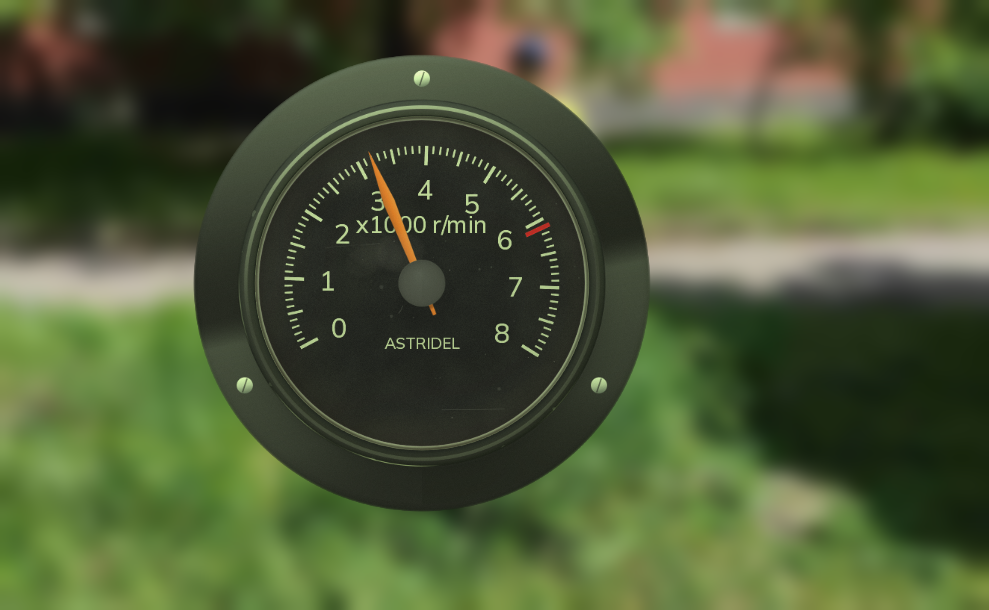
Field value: 3200 rpm
